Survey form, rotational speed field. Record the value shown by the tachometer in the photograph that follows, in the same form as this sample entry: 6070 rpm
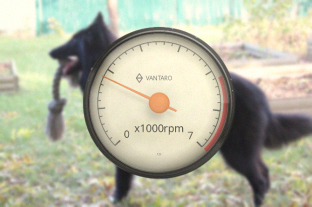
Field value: 1800 rpm
